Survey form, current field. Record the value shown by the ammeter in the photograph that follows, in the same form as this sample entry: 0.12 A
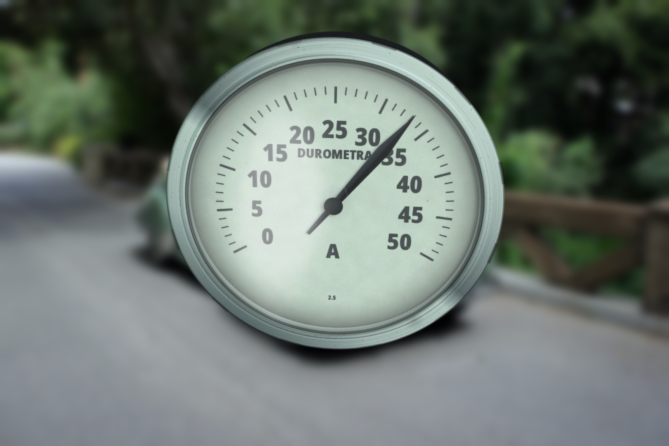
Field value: 33 A
